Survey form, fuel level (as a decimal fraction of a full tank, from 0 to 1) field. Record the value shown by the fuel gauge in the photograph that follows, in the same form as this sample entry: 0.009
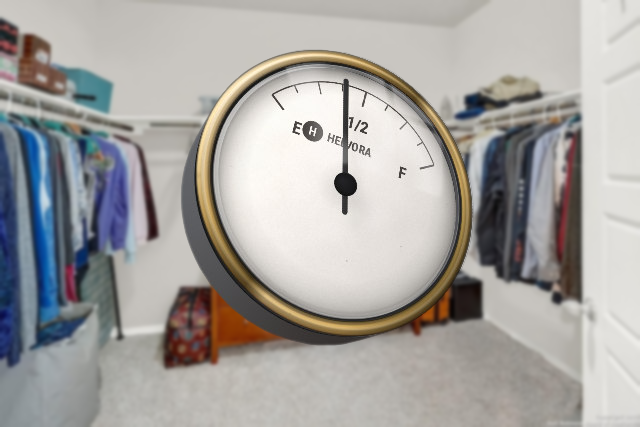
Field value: 0.375
